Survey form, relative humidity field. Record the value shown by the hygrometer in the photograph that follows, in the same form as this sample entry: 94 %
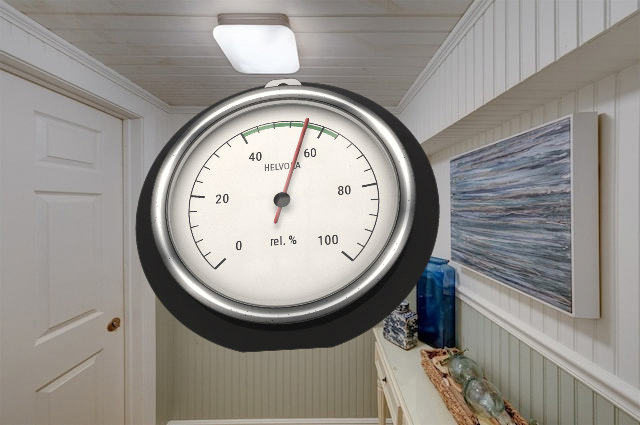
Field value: 56 %
